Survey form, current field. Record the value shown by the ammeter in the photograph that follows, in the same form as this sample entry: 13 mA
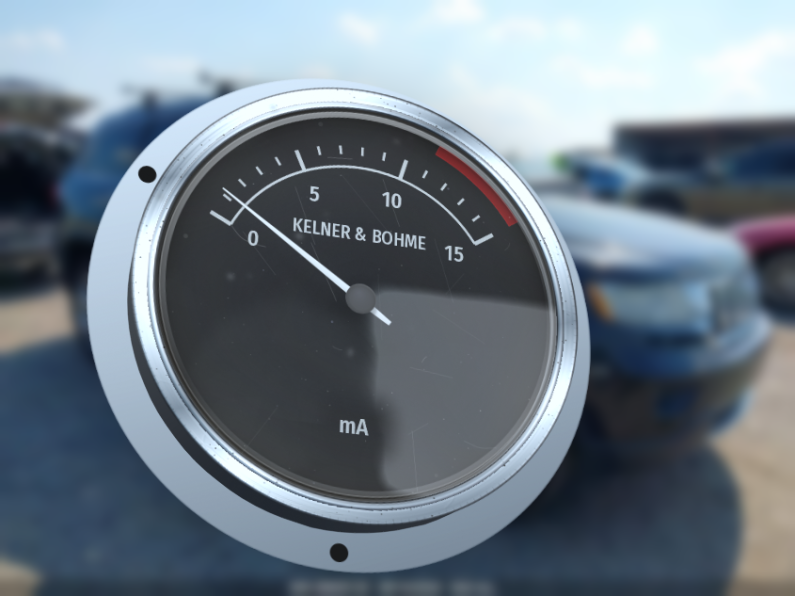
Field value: 1 mA
